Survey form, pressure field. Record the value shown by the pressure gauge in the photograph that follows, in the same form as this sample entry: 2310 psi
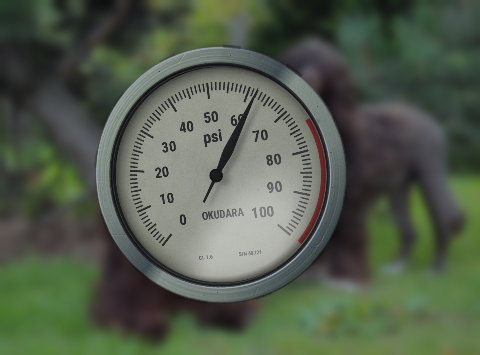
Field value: 62 psi
